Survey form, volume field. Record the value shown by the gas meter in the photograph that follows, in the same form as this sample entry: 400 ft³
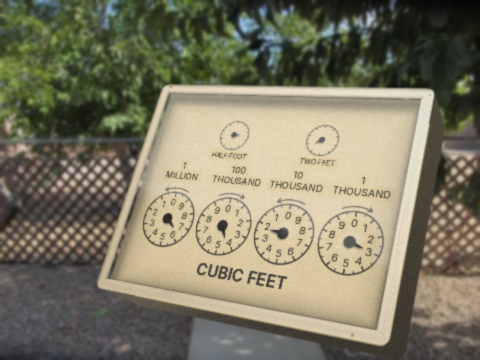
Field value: 642300 ft³
